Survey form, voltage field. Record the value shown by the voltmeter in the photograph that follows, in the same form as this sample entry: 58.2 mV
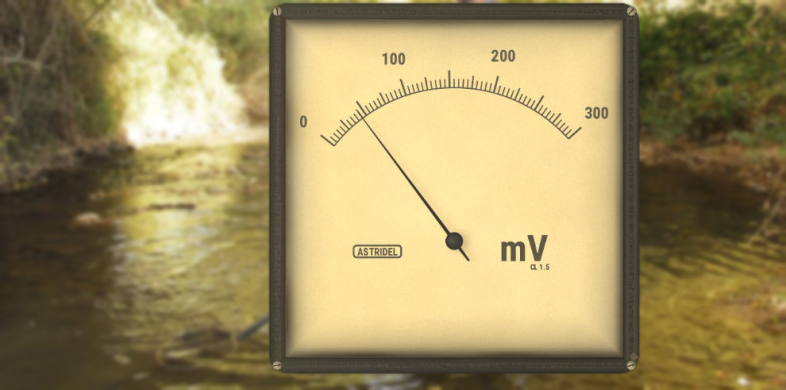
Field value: 45 mV
